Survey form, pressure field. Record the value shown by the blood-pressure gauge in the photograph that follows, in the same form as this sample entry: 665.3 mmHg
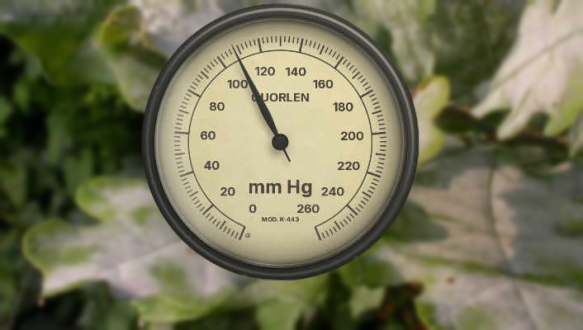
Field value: 108 mmHg
